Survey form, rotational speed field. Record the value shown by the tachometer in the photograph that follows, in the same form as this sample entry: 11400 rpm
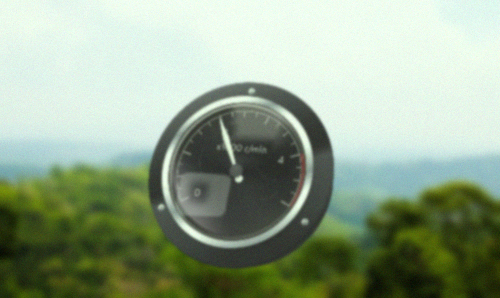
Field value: 2000 rpm
